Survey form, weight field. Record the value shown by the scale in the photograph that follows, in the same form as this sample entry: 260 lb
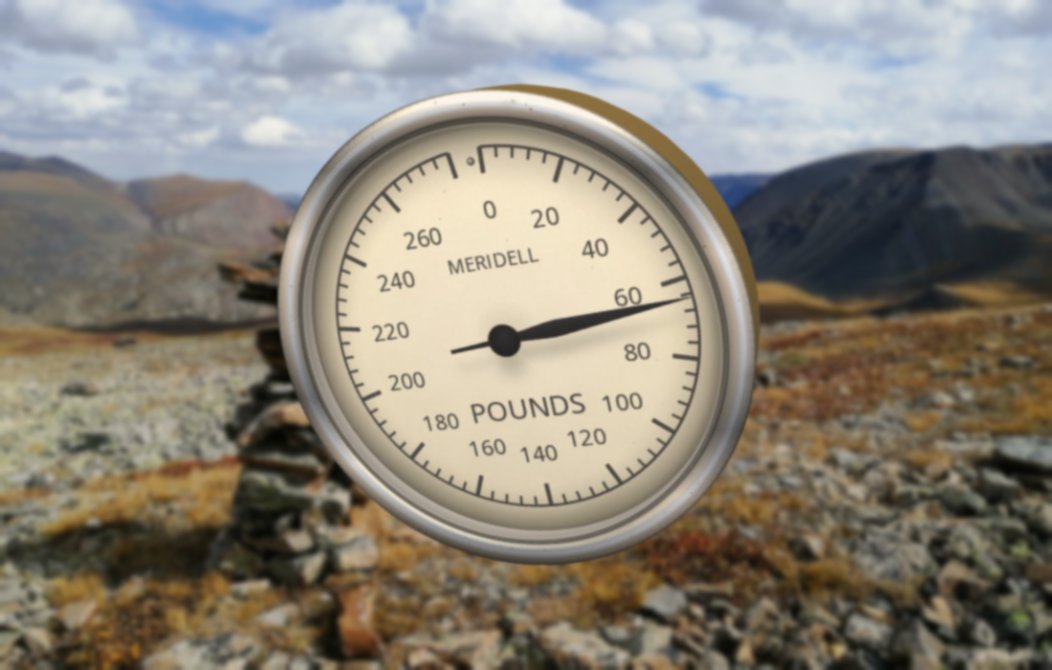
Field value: 64 lb
